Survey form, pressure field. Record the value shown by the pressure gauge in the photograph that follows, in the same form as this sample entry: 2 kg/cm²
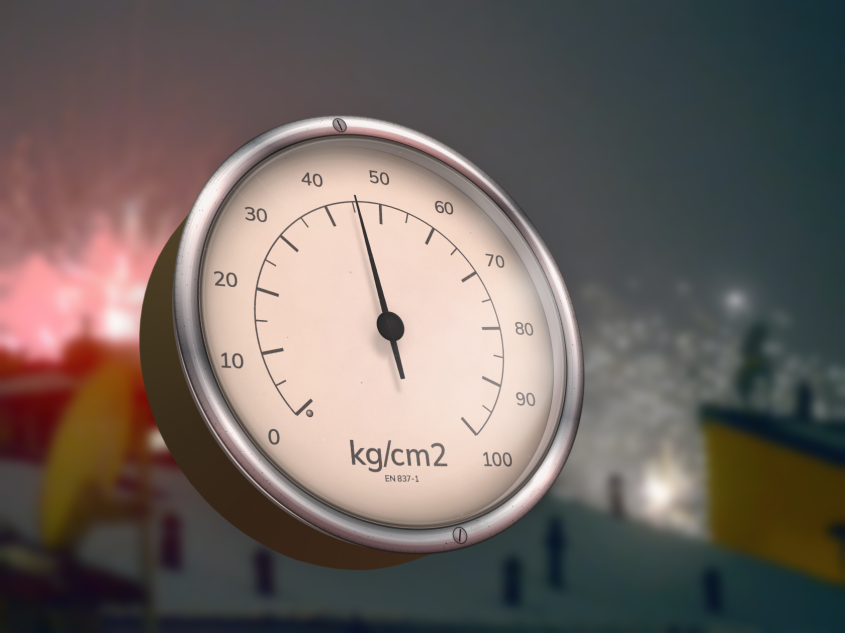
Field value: 45 kg/cm²
